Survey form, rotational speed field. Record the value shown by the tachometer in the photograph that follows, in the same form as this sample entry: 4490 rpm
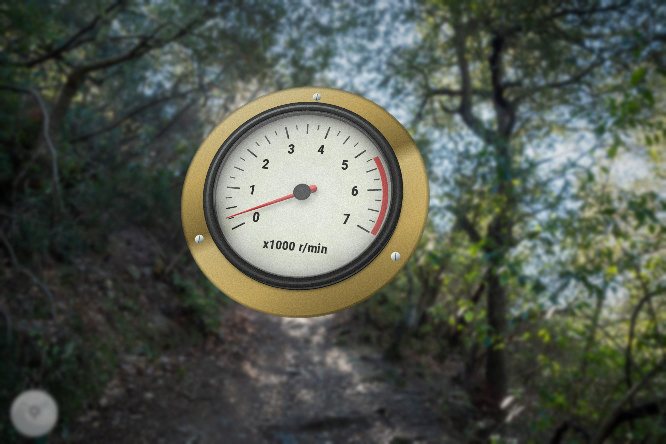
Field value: 250 rpm
